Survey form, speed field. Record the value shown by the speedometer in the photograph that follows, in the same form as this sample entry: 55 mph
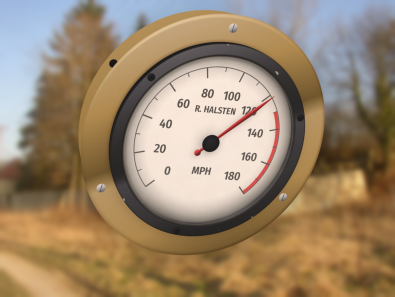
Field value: 120 mph
